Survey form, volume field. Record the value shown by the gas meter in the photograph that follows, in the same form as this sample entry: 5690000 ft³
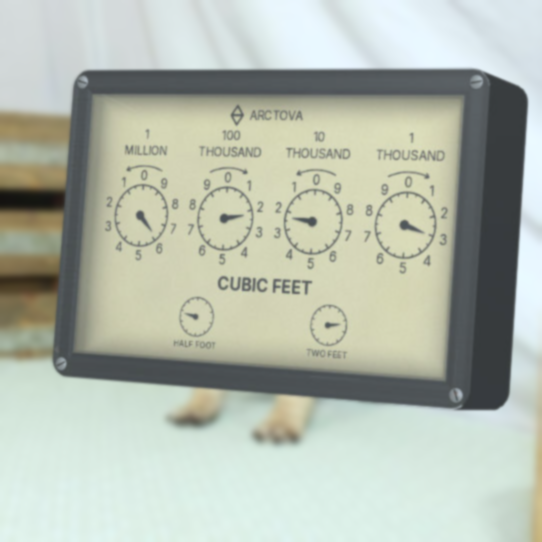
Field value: 622300 ft³
